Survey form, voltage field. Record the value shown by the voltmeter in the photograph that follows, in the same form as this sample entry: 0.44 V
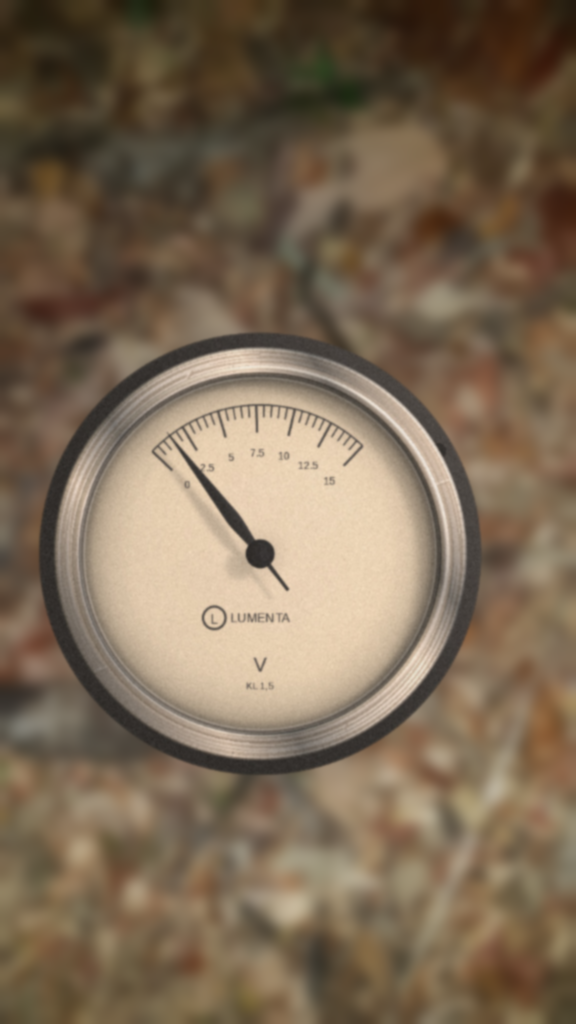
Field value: 1.5 V
